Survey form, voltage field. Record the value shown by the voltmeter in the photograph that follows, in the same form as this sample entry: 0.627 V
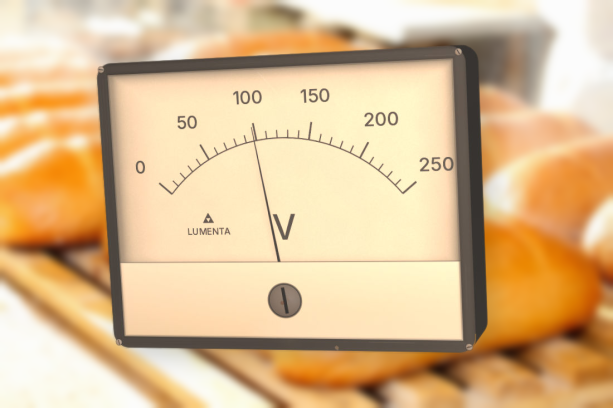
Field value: 100 V
